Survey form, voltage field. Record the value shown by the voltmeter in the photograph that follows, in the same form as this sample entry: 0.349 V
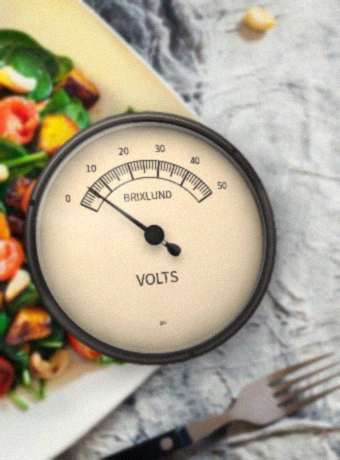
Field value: 5 V
